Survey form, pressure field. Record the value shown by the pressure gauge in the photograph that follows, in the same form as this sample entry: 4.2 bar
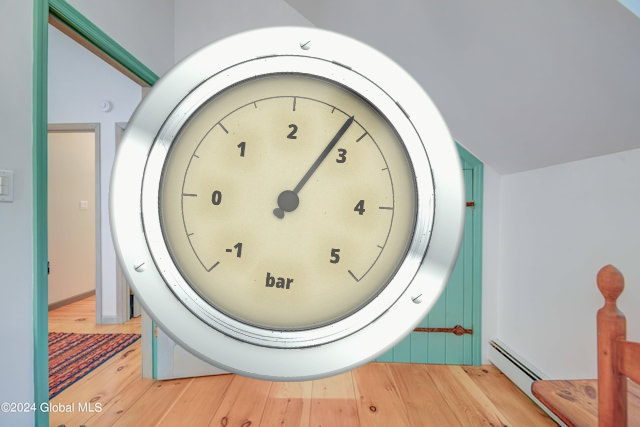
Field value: 2.75 bar
